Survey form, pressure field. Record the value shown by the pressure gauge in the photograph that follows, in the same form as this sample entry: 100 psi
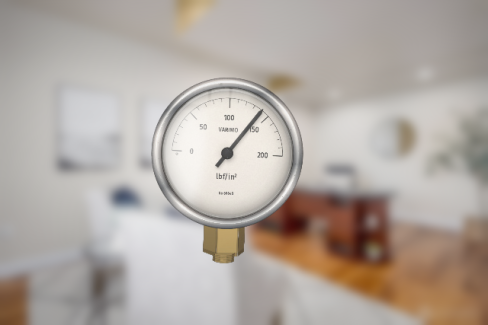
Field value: 140 psi
